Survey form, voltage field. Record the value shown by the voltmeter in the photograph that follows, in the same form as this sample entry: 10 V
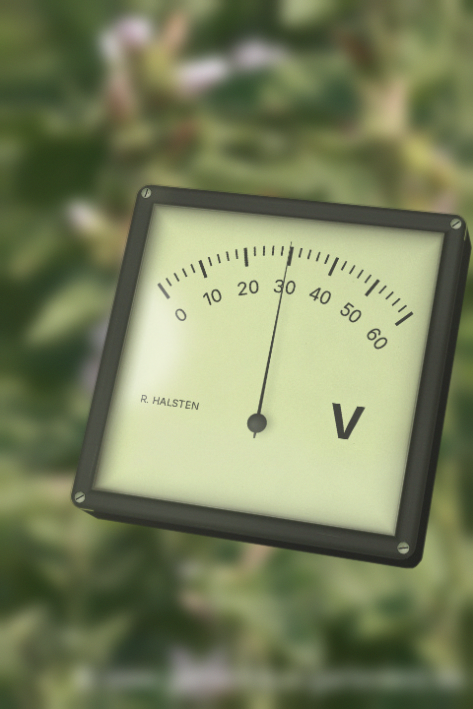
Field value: 30 V
